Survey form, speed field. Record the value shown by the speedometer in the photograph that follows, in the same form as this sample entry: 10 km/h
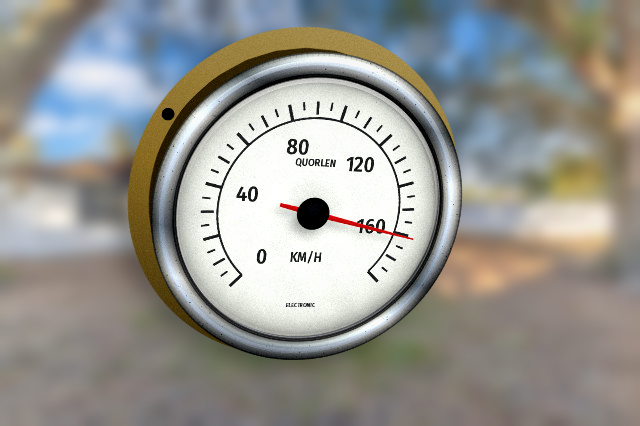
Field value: 160 km/h
